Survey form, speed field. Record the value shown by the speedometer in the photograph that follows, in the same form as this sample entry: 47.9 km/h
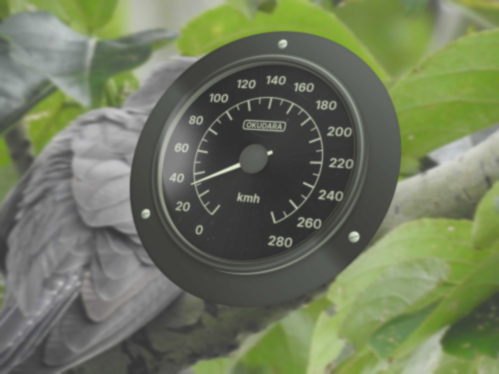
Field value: 30 km/h
